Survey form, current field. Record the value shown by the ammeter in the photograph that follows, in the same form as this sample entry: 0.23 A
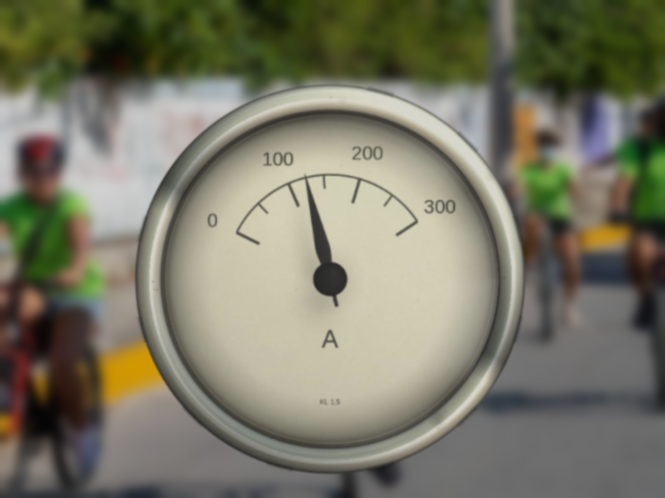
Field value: 125 A
